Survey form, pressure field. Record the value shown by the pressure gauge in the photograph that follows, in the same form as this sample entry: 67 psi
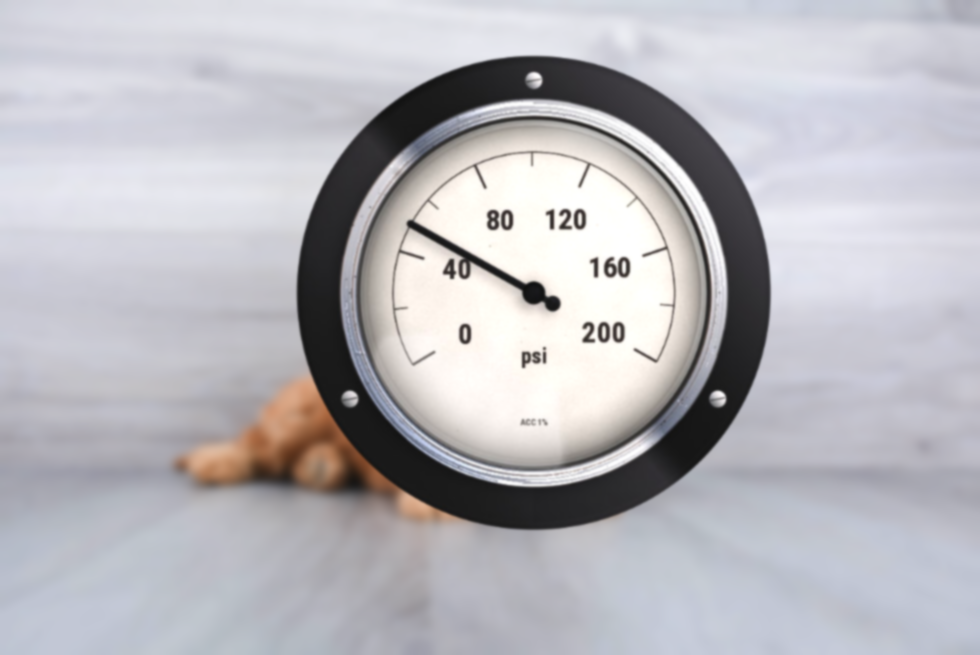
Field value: 50 psi
